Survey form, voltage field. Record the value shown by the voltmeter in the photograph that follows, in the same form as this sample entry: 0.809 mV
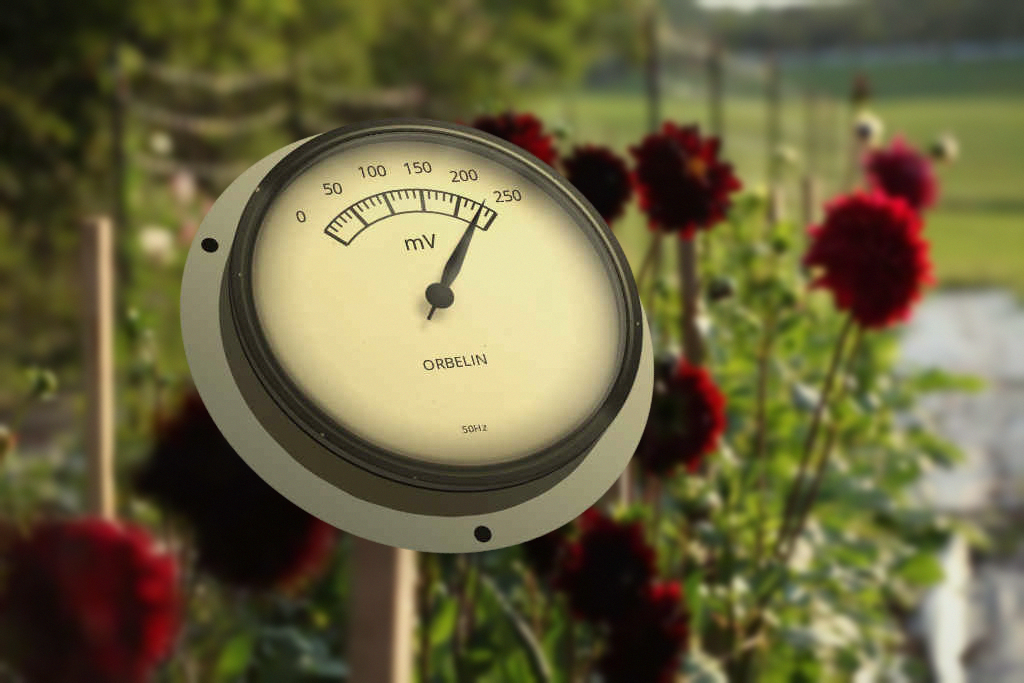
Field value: 230 mV
